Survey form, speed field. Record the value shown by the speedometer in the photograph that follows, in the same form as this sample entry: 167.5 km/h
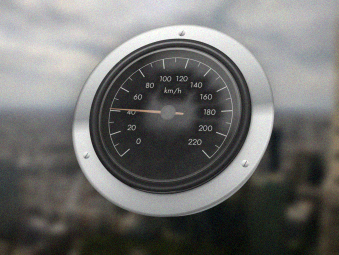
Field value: 40 km/h
